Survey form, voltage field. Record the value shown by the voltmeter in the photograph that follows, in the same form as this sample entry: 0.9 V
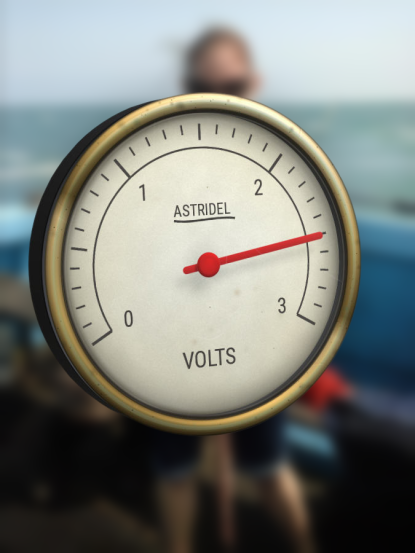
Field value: 2.5 V
